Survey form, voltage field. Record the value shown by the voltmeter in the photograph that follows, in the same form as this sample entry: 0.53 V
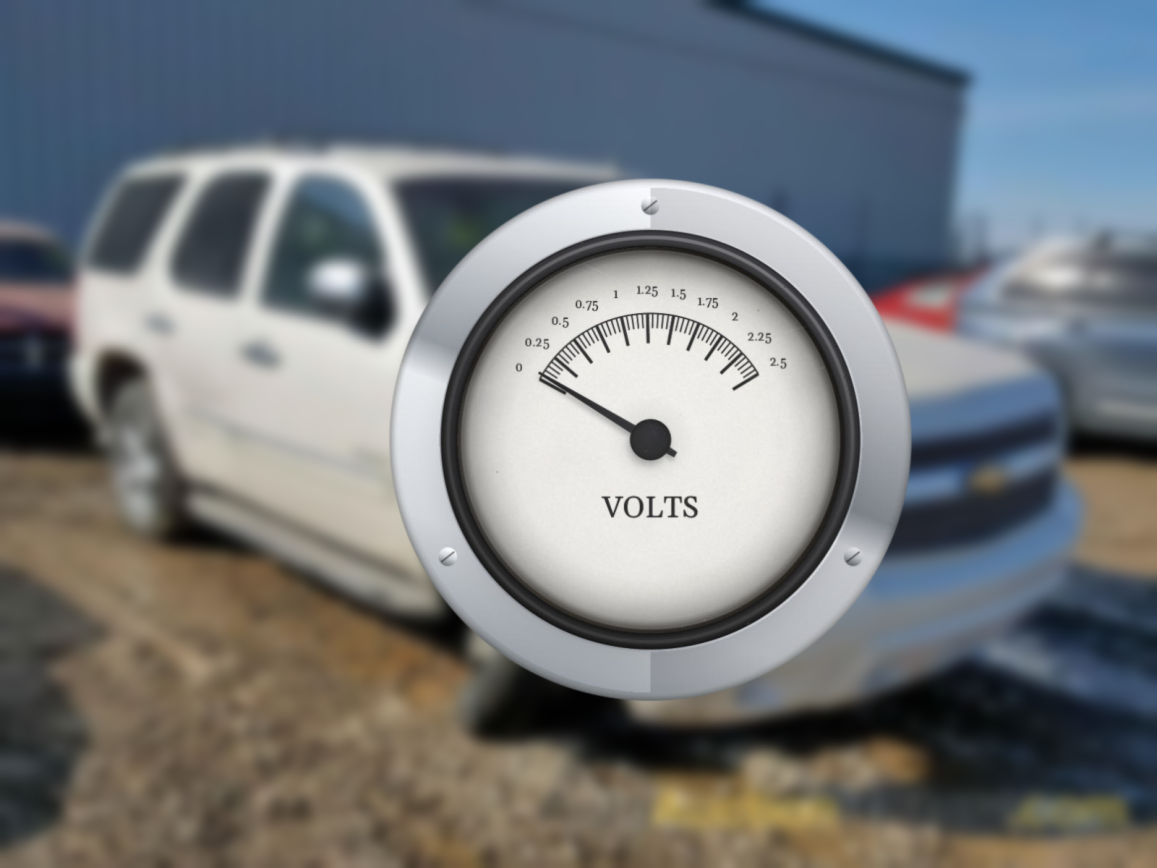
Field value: 0.05 V
